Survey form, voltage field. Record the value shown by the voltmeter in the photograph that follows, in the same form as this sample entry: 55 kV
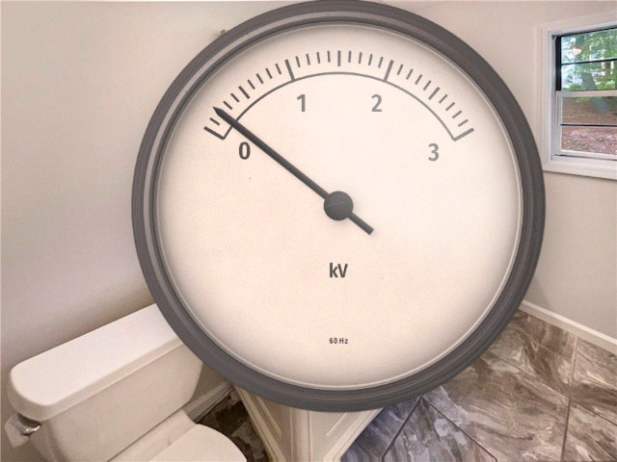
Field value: 0.2 kV
